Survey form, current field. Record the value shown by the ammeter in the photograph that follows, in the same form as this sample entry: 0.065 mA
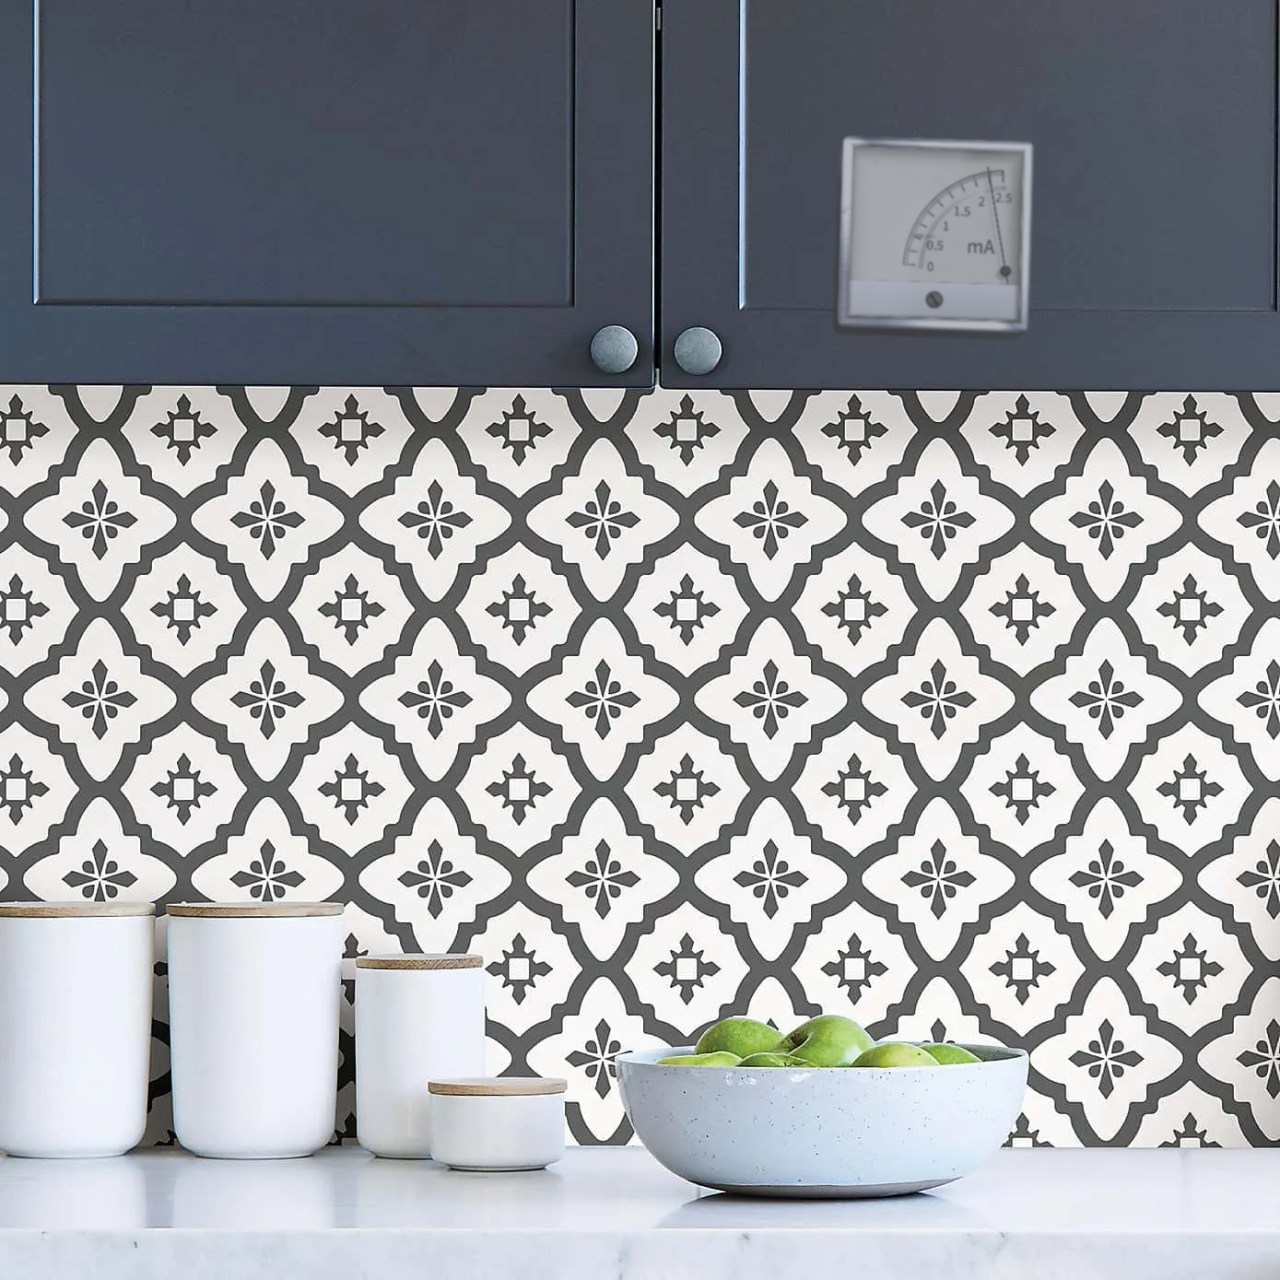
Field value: 2.25 mA
